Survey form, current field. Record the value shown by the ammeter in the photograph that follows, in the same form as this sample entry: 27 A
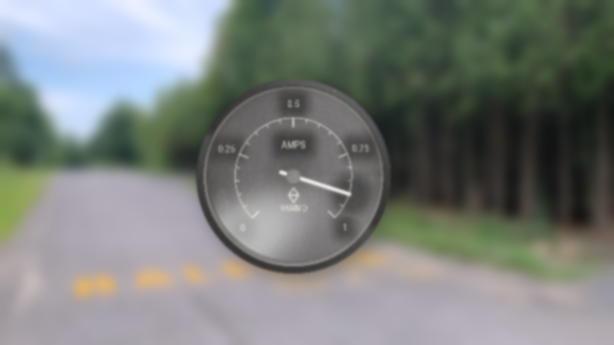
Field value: 0.9 A
